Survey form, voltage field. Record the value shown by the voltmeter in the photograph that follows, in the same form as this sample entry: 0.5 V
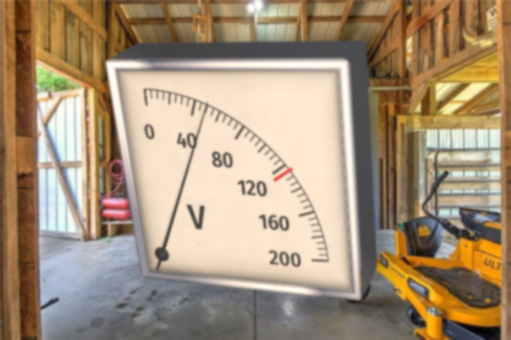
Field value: 50 V
